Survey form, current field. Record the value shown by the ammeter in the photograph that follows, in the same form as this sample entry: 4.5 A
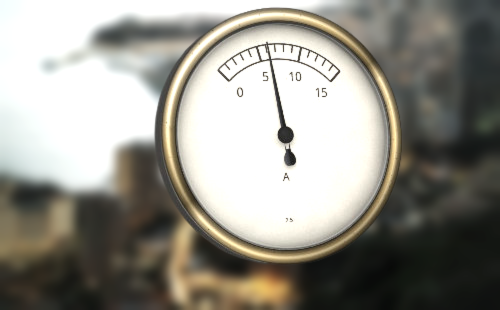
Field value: 6 A
